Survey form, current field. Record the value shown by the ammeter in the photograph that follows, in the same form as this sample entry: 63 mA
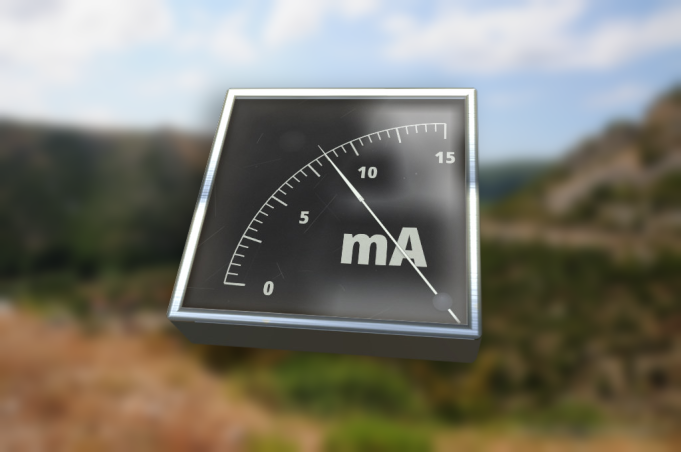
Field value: 8.5 mA
